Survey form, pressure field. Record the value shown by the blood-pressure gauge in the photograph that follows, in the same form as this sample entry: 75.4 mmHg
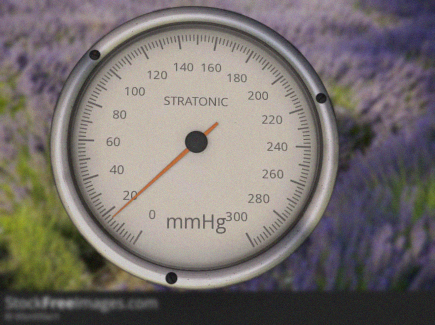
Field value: 16 mmHg
